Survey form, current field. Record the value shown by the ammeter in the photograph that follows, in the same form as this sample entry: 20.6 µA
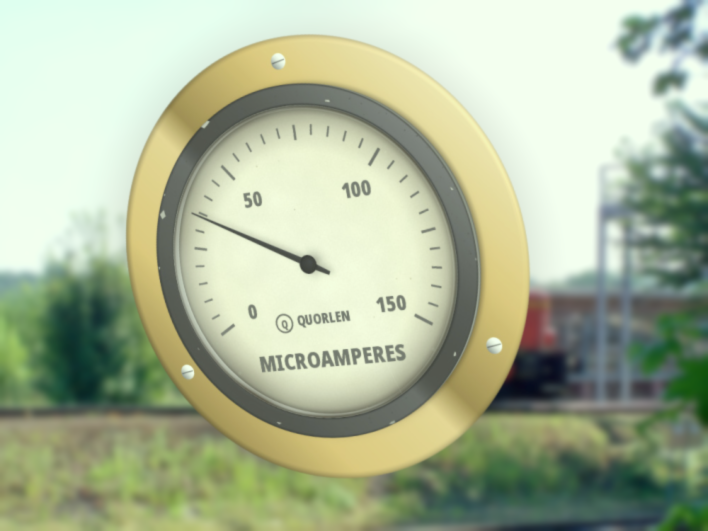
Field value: 35 µA
